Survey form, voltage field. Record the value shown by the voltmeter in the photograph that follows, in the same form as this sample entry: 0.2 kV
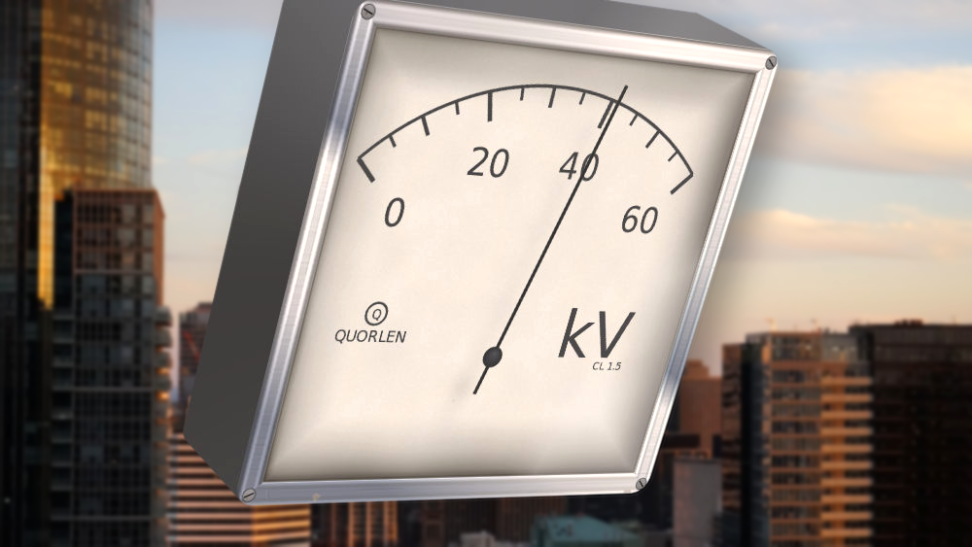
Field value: 40 kV
